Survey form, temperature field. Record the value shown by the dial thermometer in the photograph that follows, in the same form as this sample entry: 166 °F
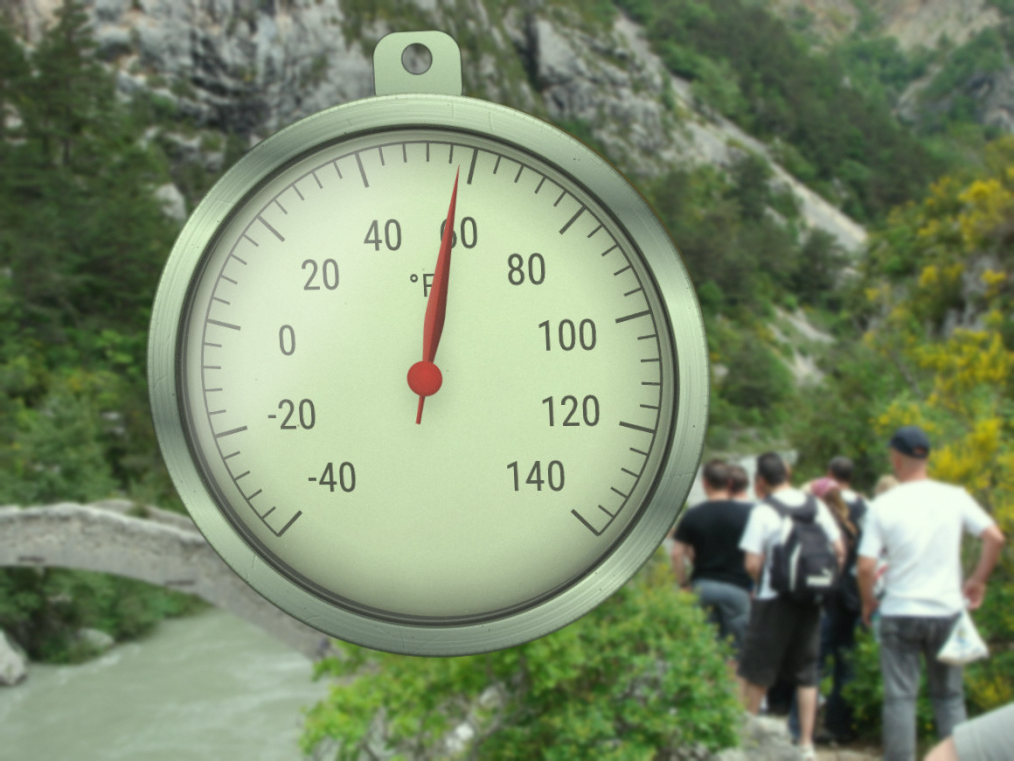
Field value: 58 °F
